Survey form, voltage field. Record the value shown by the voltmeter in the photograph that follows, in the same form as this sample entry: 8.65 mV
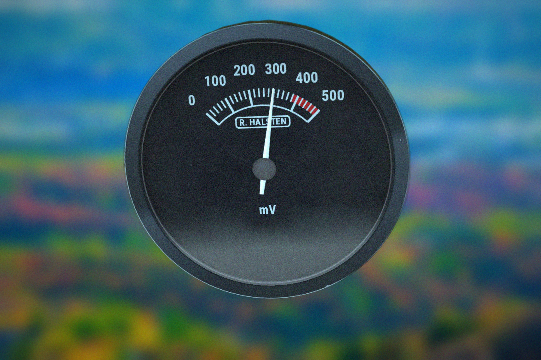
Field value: 300 mV
